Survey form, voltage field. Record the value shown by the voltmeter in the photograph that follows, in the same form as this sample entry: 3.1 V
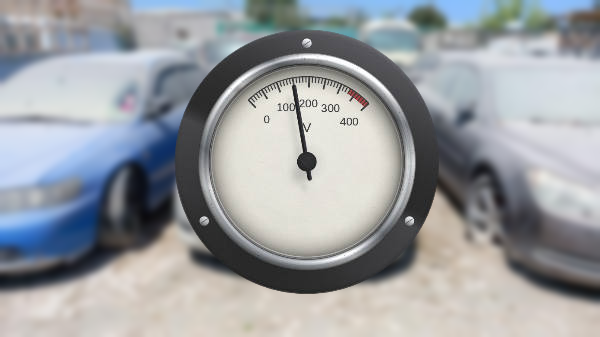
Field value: 150 V
